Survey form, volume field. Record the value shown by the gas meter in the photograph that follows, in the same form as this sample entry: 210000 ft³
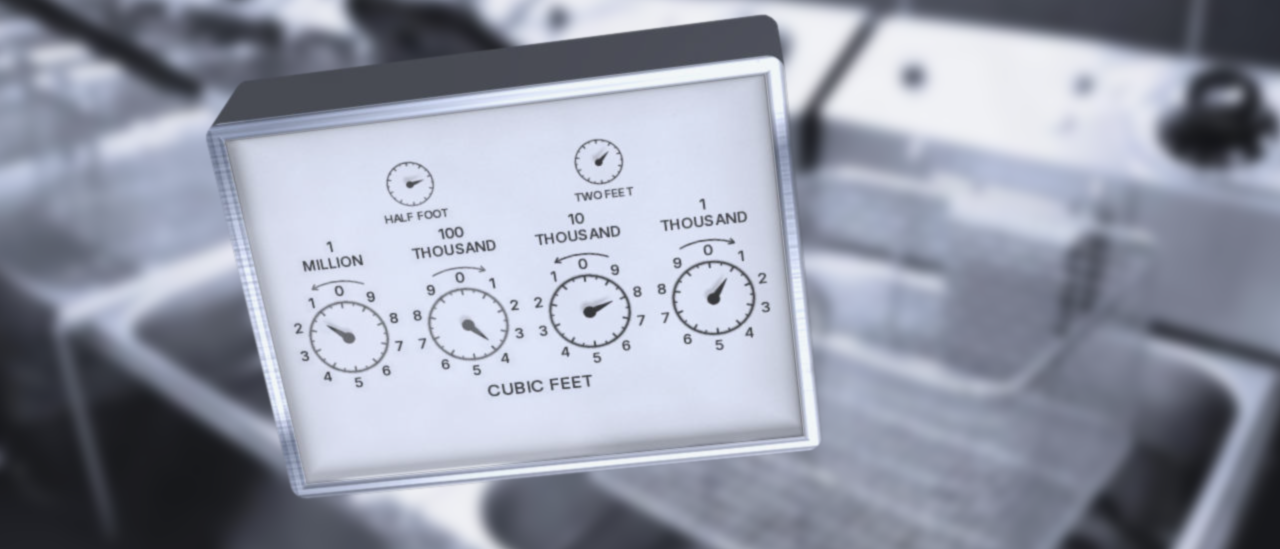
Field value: 138100 ft³
